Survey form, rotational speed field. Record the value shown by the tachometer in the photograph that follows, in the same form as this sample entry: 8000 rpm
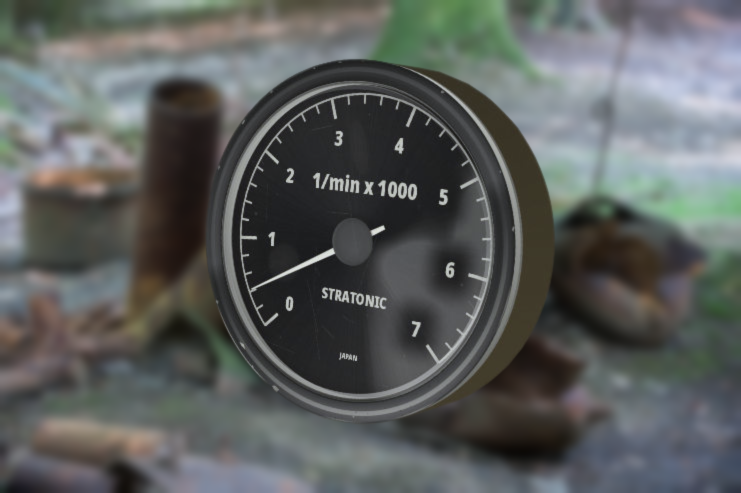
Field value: 400 rpm
